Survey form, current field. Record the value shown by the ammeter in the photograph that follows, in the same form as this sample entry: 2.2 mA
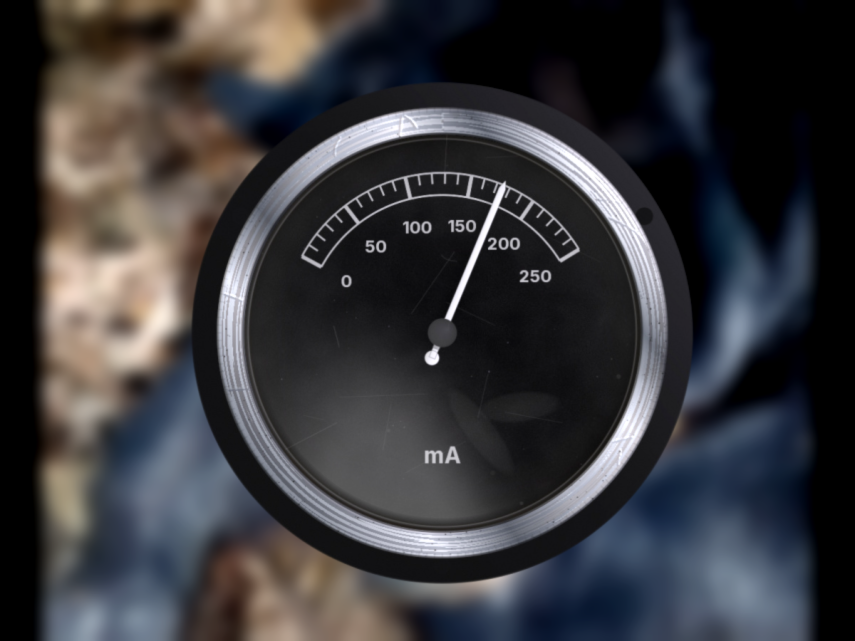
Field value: 175 mA
